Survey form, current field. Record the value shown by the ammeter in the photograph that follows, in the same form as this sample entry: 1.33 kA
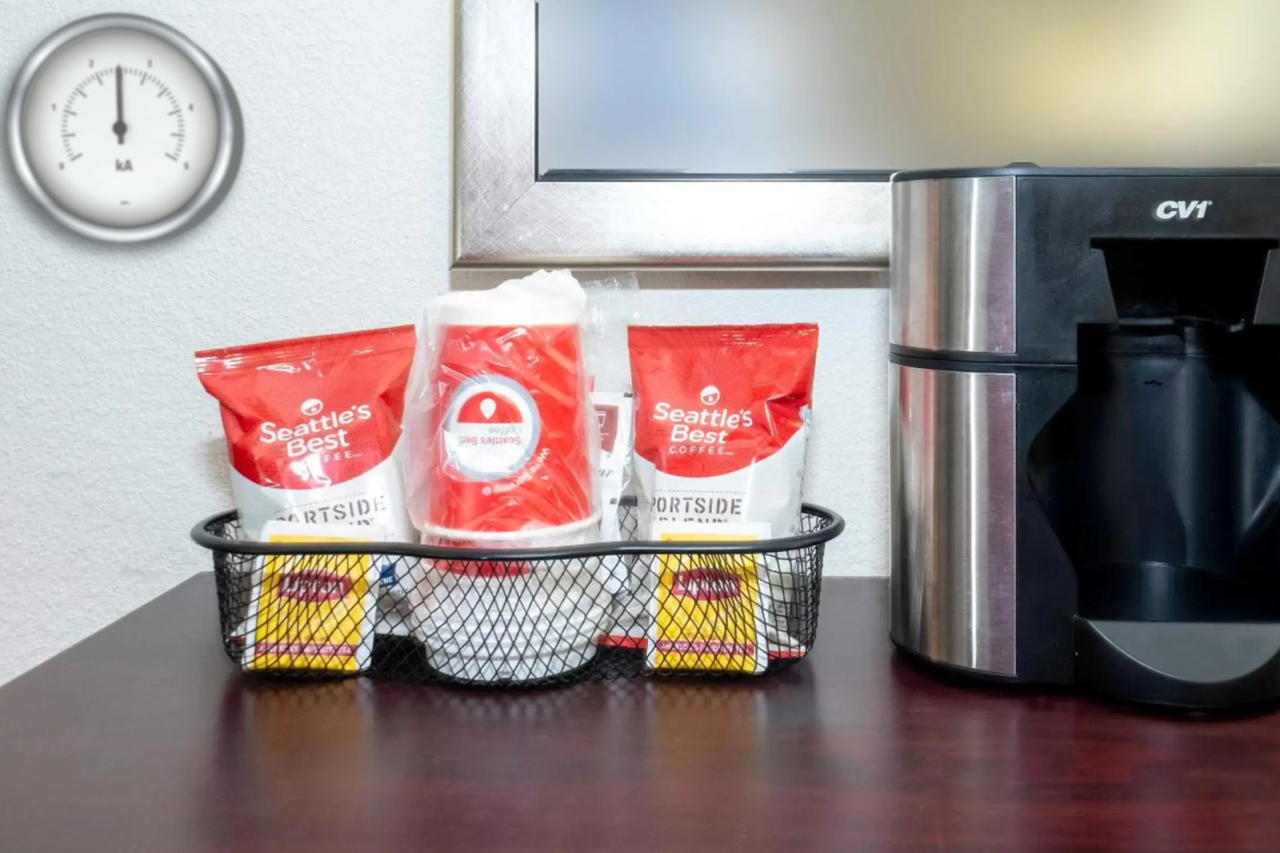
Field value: 2.5 kA
